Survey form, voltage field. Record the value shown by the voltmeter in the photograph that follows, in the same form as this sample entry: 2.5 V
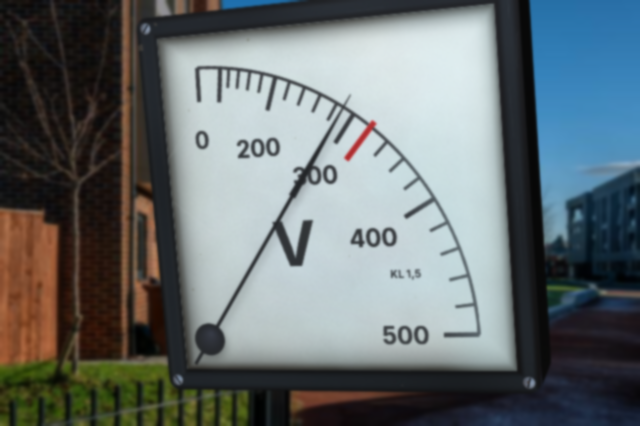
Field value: 290 V
